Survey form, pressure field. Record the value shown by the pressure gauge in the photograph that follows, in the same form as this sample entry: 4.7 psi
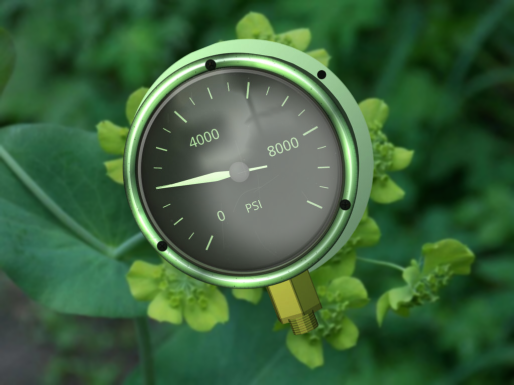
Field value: 2000 psi
